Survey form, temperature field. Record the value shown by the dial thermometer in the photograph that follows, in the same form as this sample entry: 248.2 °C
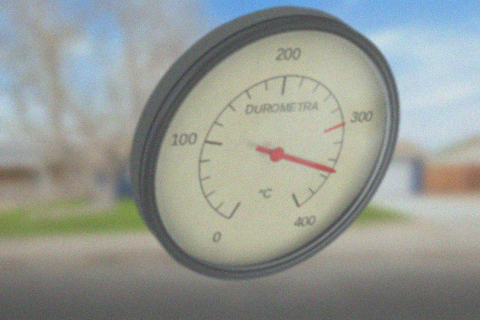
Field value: 350 °C
